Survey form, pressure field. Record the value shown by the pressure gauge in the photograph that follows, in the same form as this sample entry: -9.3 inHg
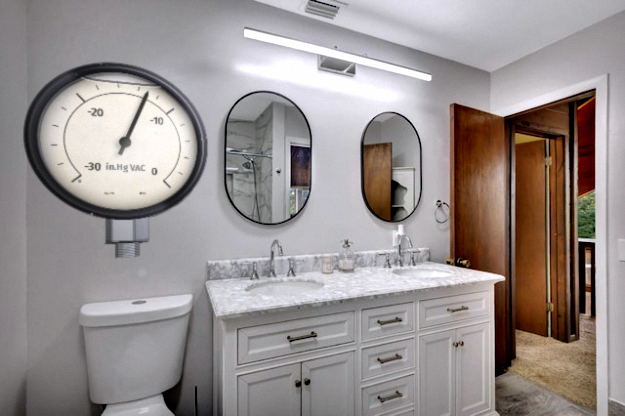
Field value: -13 inHg
